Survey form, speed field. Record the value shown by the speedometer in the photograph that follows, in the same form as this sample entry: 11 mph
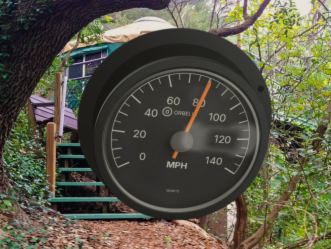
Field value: 80 mph
